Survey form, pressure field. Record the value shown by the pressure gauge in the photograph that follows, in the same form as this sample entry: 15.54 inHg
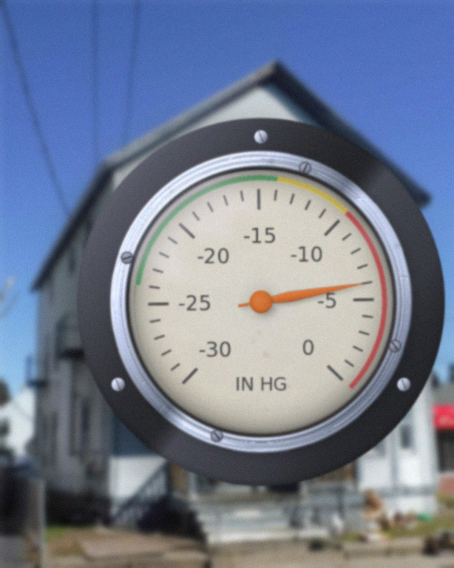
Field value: -6 inHg
